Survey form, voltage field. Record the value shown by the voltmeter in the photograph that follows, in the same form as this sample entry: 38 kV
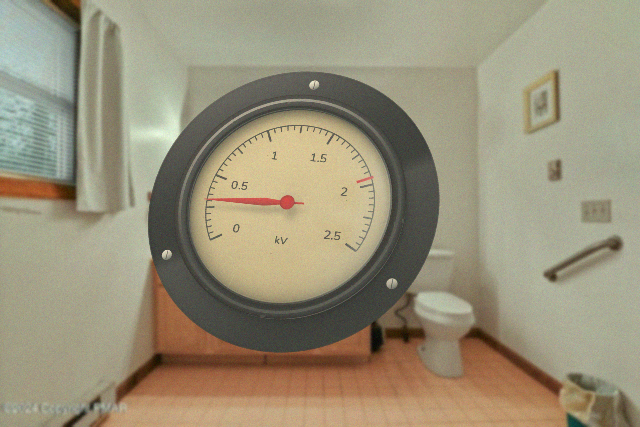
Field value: 0.3 kV
